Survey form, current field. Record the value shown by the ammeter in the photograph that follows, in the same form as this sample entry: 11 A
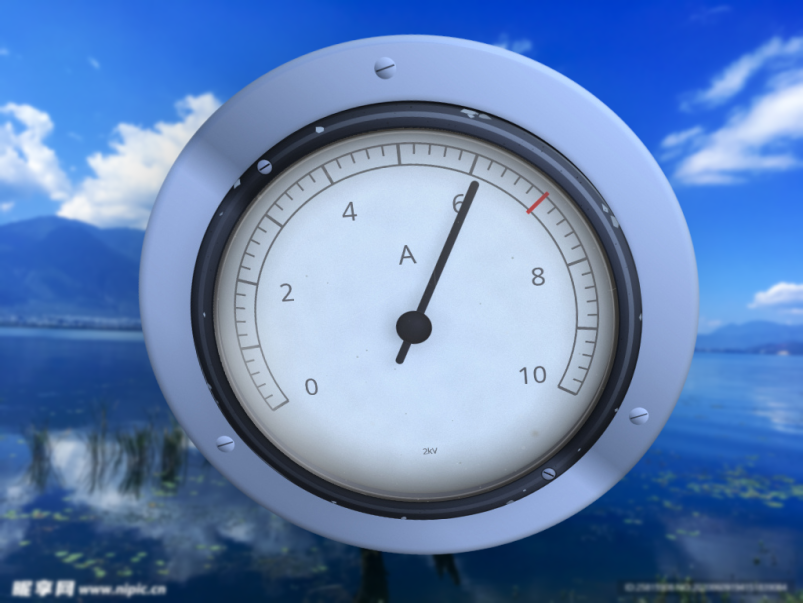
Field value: 6.1 A
